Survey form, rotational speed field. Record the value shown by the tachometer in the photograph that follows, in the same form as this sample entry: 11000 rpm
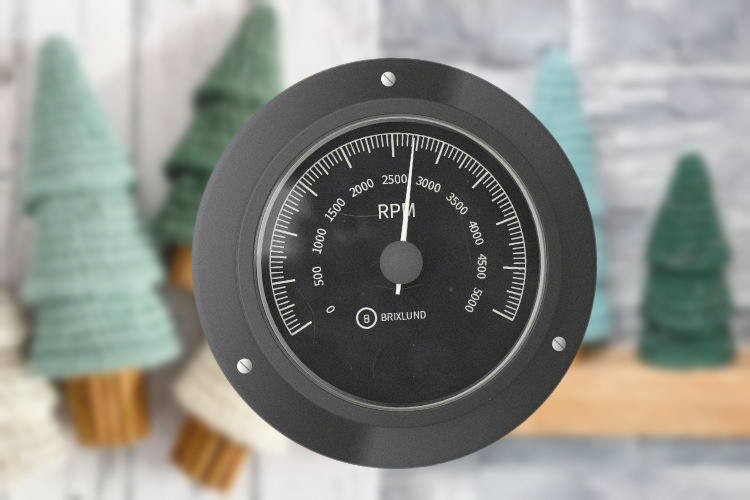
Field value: 2700 rpm
